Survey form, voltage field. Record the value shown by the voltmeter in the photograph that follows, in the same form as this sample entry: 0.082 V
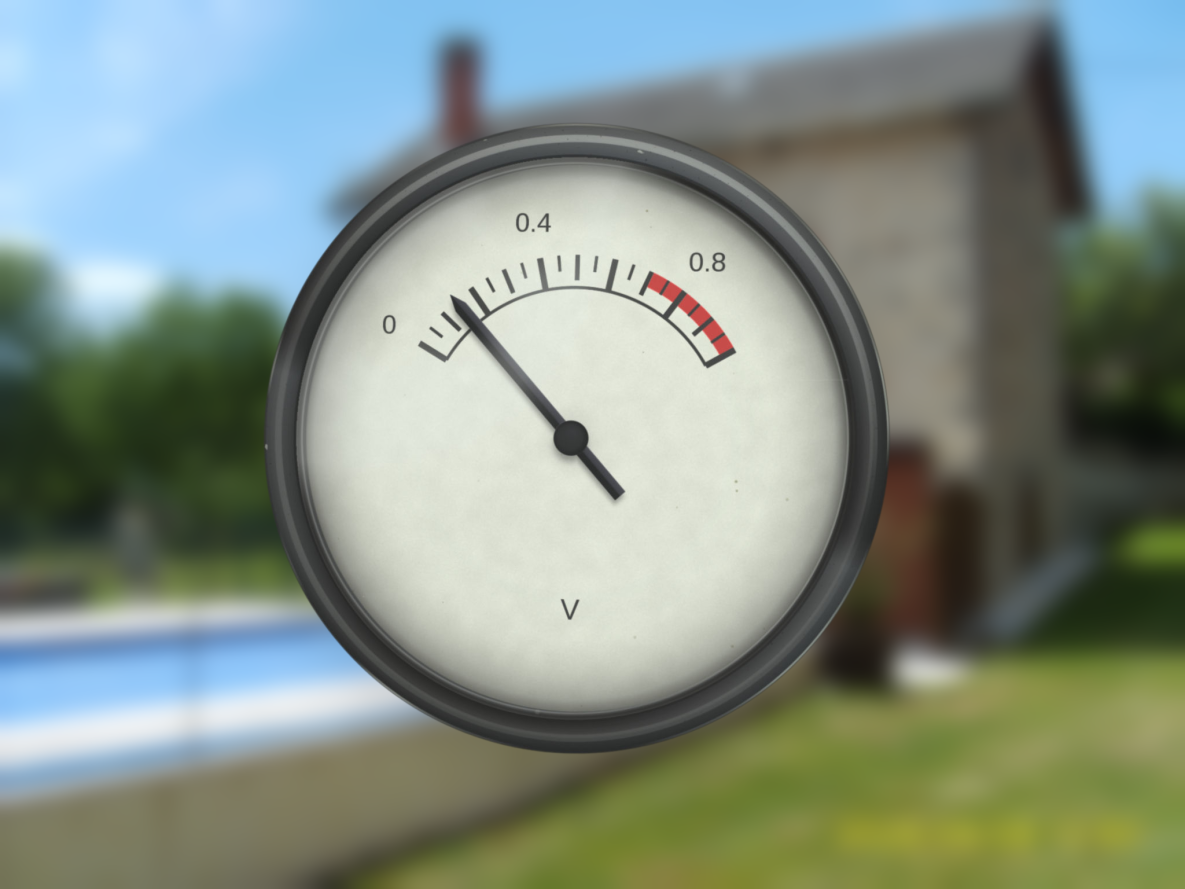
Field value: 0.15 V
